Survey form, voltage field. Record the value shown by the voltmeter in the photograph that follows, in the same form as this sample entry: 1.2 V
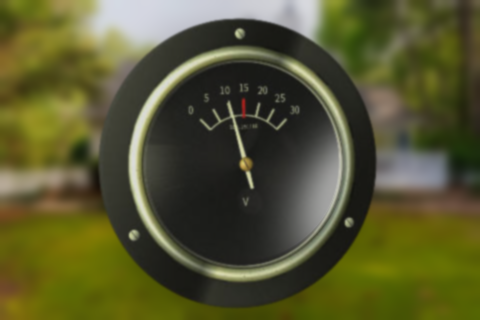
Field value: 10 V
